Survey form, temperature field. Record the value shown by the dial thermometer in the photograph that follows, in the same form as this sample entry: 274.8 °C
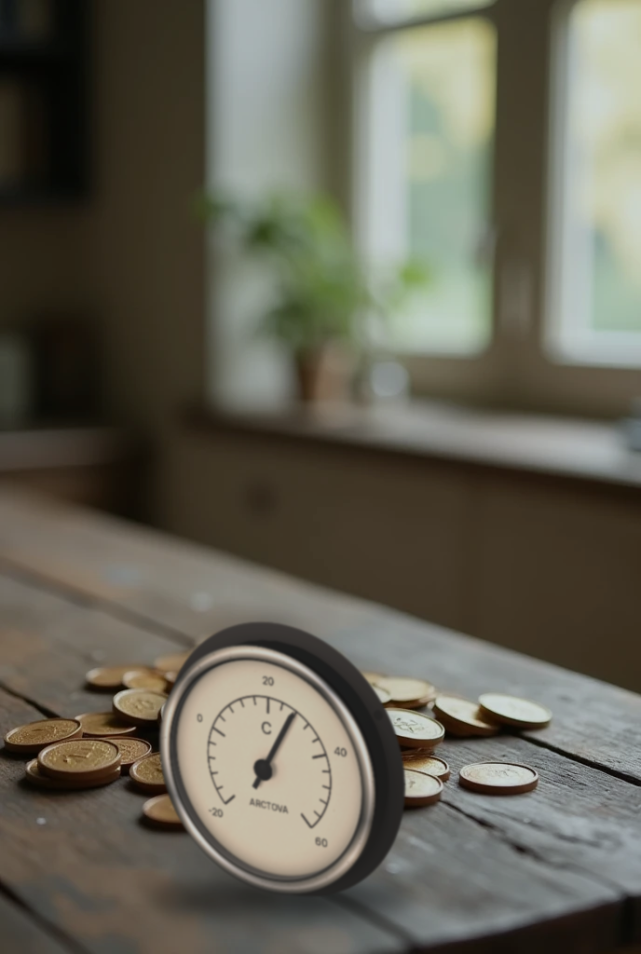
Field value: 28 °C
